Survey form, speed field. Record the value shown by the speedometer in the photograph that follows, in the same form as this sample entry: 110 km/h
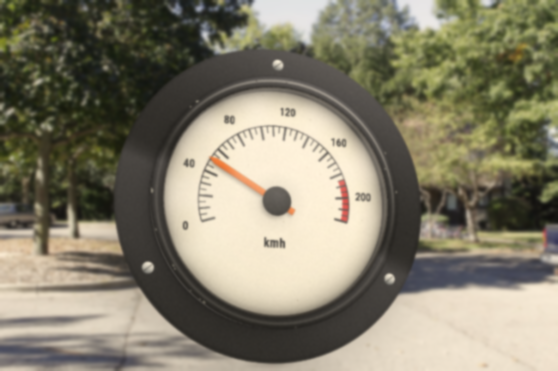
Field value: 50 km/h
